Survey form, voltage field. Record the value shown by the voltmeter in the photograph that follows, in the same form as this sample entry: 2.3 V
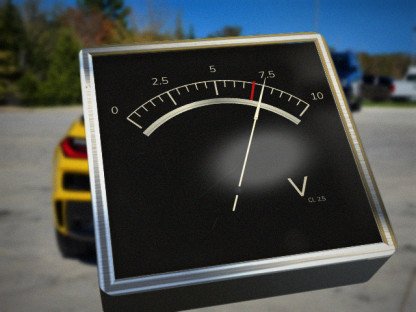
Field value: 7.5 V
